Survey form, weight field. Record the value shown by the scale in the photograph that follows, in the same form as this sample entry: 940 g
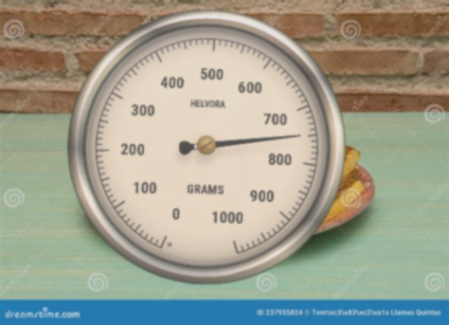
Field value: 750 g
